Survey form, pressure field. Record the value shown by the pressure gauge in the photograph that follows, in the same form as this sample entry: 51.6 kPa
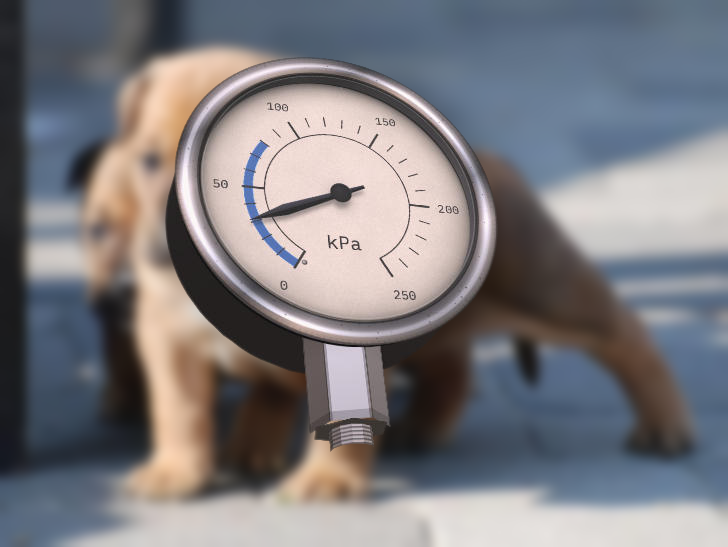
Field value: 30 kPa
